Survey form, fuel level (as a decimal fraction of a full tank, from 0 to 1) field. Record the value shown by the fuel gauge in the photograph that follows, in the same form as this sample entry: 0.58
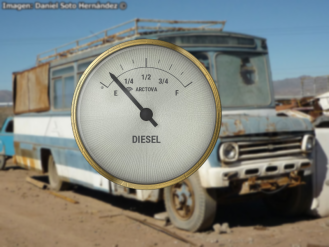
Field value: 0.125
